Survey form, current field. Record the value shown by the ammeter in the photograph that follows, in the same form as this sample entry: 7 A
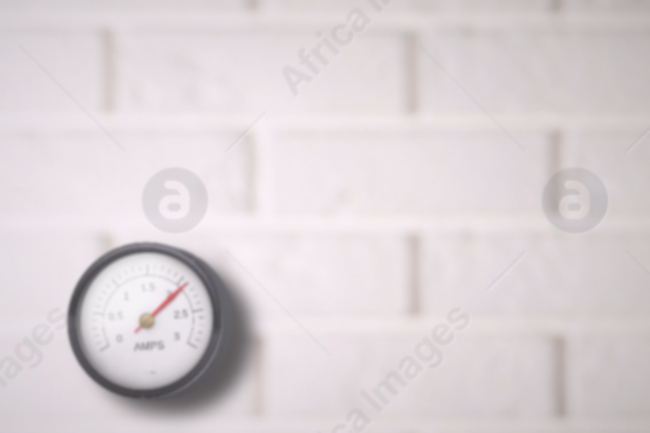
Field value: 2.1 A
